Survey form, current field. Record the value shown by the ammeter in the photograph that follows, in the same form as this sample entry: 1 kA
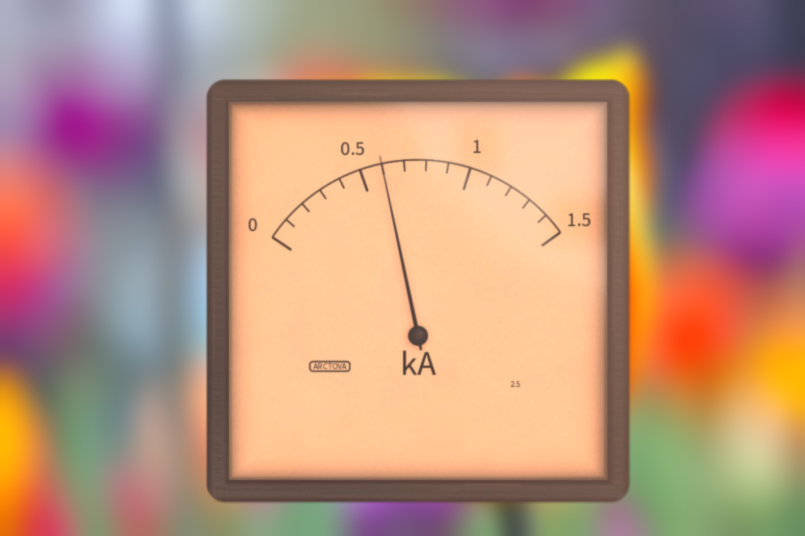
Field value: 0.6 kA
